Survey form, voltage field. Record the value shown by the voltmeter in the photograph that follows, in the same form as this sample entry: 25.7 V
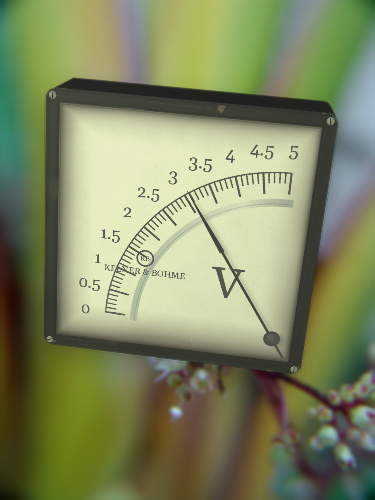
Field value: 3.1 V
